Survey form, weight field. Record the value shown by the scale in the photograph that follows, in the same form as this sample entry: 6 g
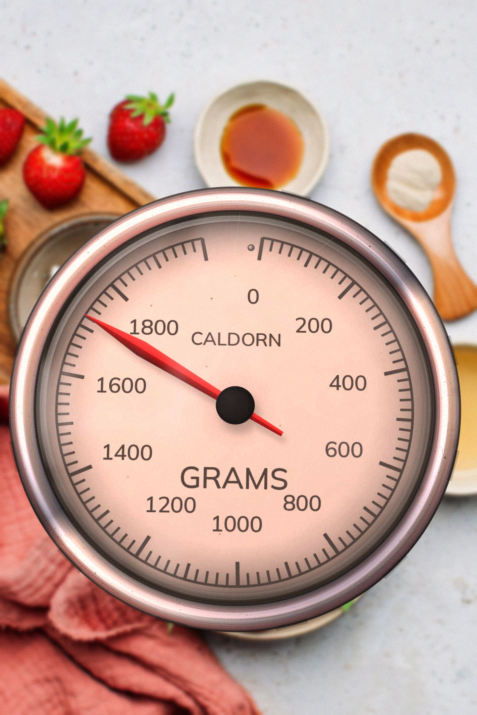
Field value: 1720 g
